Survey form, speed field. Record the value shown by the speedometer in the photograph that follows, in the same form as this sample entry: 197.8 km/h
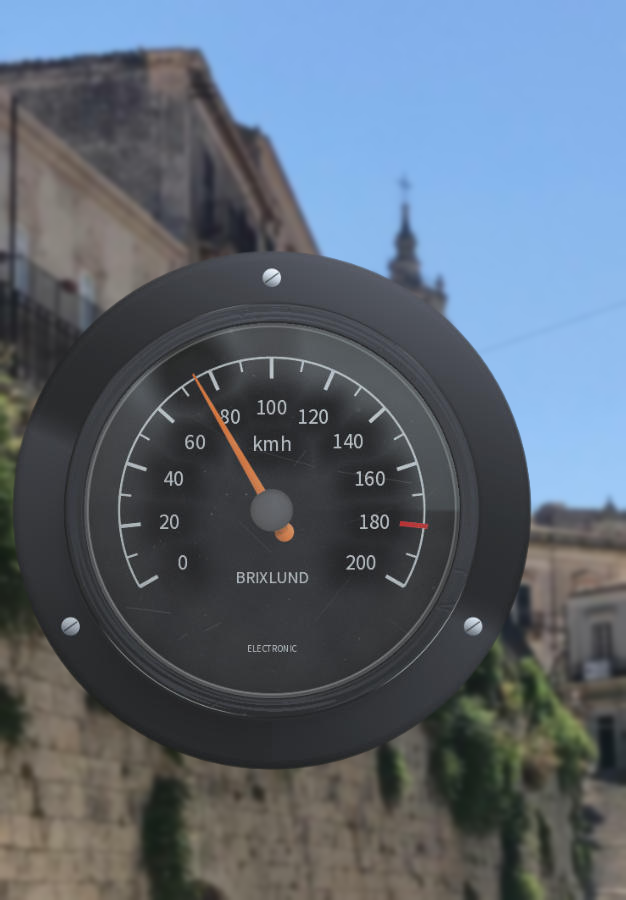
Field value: 75 km/h
